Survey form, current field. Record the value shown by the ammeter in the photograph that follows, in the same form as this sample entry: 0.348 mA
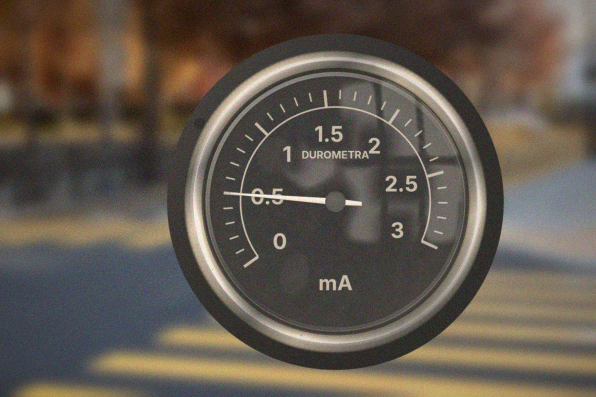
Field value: 0.5 mA
